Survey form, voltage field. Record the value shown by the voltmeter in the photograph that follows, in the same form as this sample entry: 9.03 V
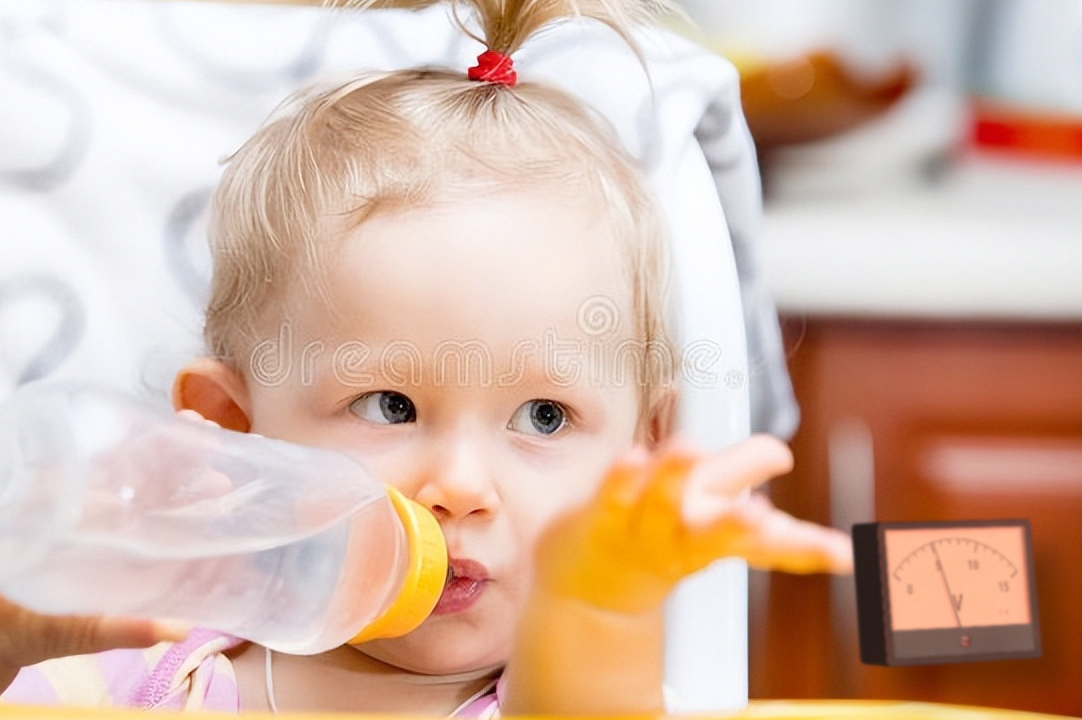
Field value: 5 V
